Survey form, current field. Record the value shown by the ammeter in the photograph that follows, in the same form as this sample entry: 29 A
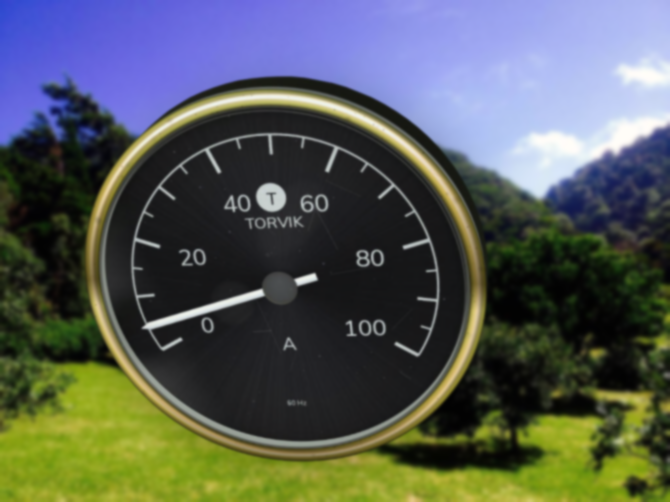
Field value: 5 A
